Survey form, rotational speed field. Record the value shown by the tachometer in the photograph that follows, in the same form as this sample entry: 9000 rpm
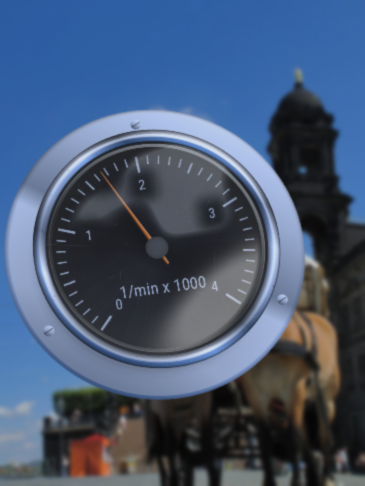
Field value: 1650 rpm
